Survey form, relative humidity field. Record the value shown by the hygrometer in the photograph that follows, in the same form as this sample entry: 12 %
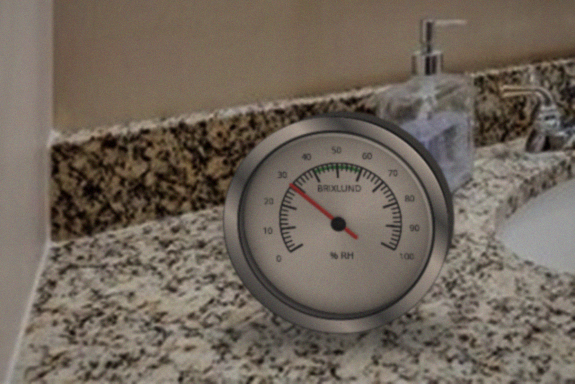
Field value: 30 %
